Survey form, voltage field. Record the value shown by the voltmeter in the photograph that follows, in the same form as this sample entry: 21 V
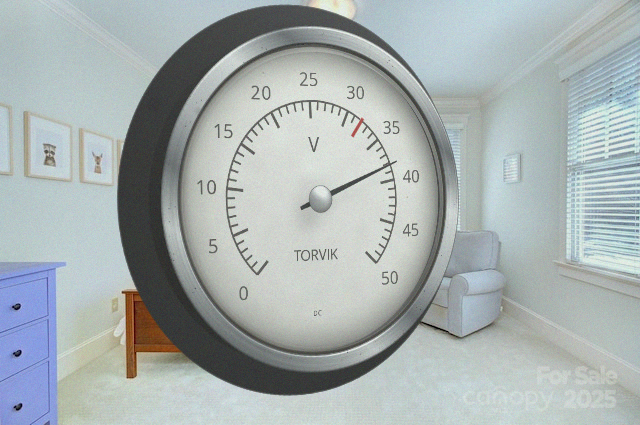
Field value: 38 V
